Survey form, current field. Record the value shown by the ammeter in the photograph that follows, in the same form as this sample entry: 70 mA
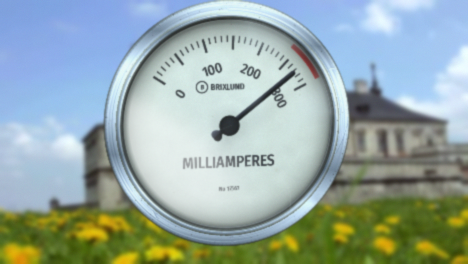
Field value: 270 mA
